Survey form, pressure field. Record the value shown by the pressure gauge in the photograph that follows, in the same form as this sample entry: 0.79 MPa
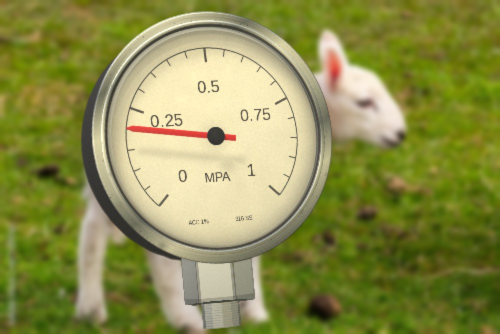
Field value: 0.2 MPa
